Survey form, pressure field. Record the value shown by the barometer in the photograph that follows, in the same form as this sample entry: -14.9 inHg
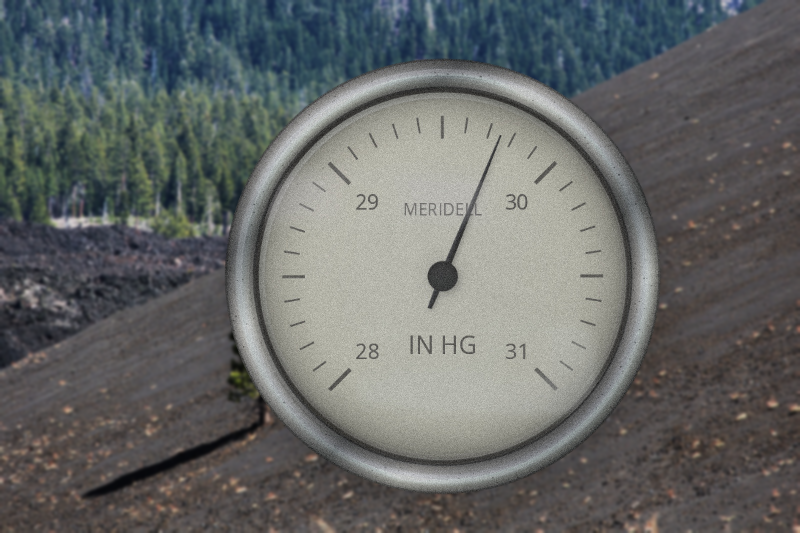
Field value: 29.75 inHg
